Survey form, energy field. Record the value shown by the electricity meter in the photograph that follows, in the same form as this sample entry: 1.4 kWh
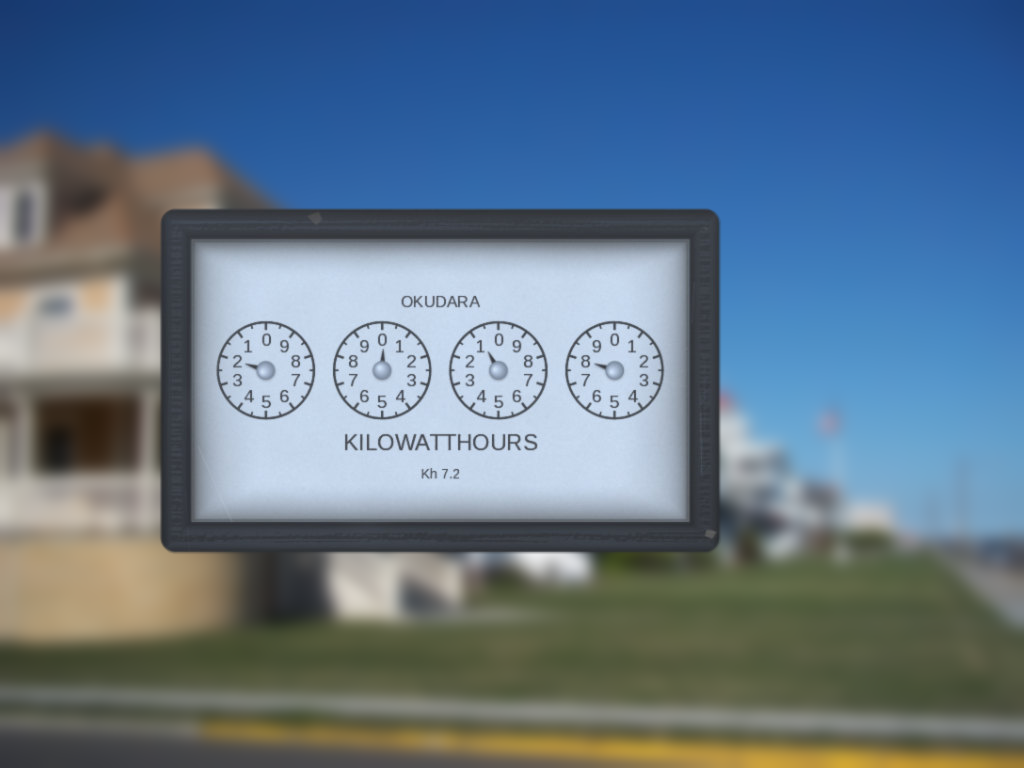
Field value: 2008 kWh
